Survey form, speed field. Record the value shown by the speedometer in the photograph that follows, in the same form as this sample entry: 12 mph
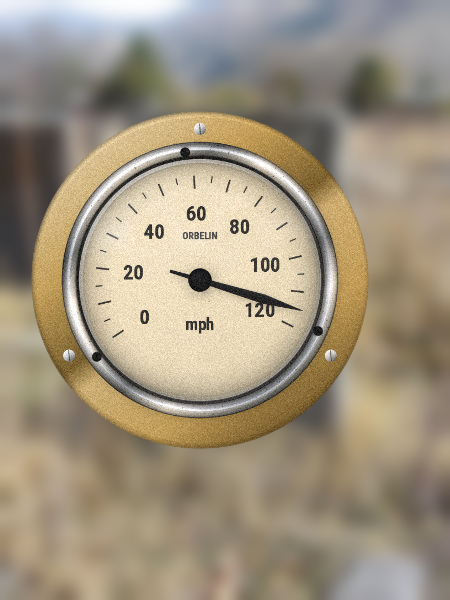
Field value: 115 mph
